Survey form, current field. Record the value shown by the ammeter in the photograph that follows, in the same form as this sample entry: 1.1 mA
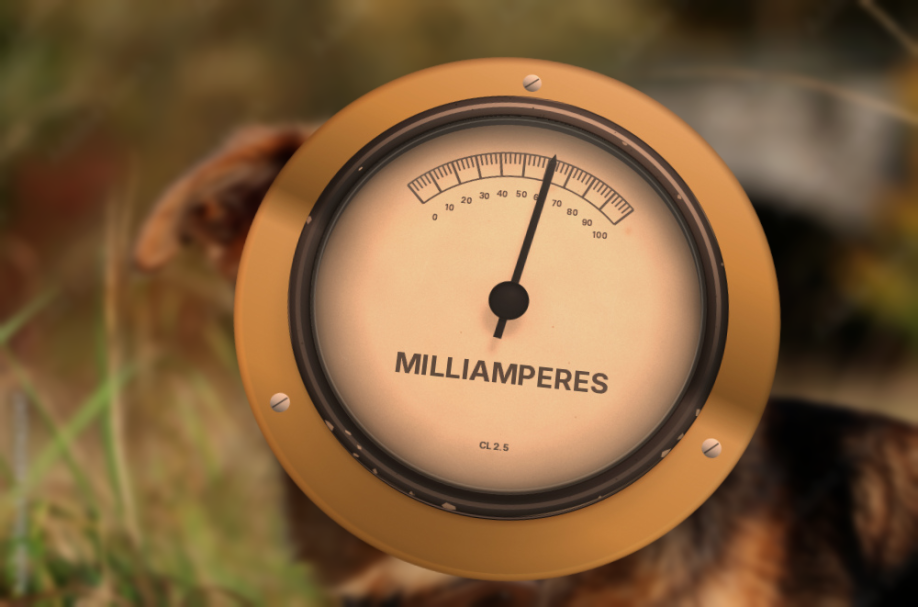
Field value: 62 mA
